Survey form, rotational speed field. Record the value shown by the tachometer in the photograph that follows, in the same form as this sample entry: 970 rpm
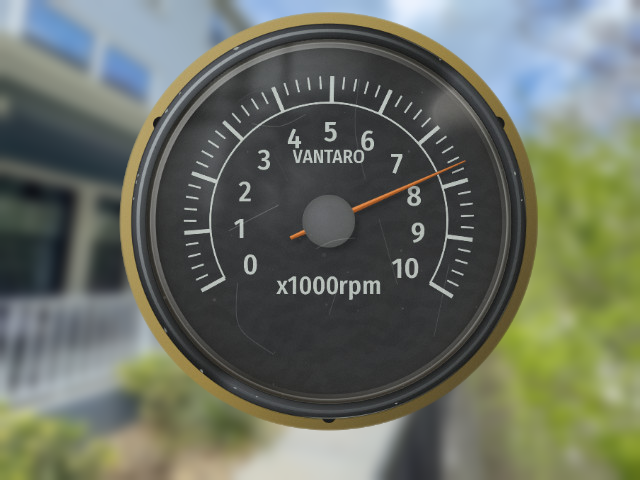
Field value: 7700 rpm
